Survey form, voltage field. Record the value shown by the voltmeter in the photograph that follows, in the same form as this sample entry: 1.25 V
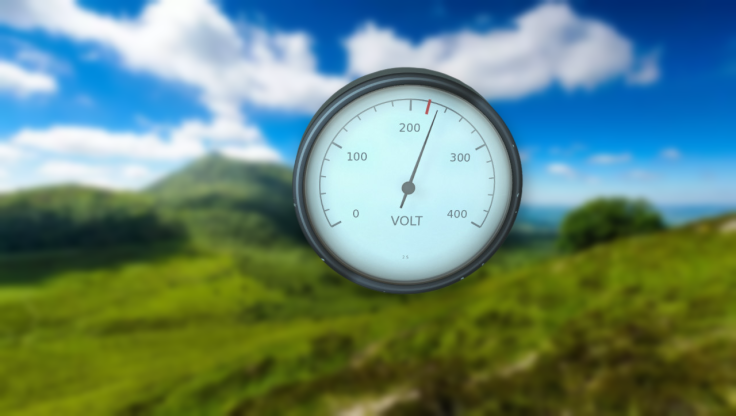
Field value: 230 V
